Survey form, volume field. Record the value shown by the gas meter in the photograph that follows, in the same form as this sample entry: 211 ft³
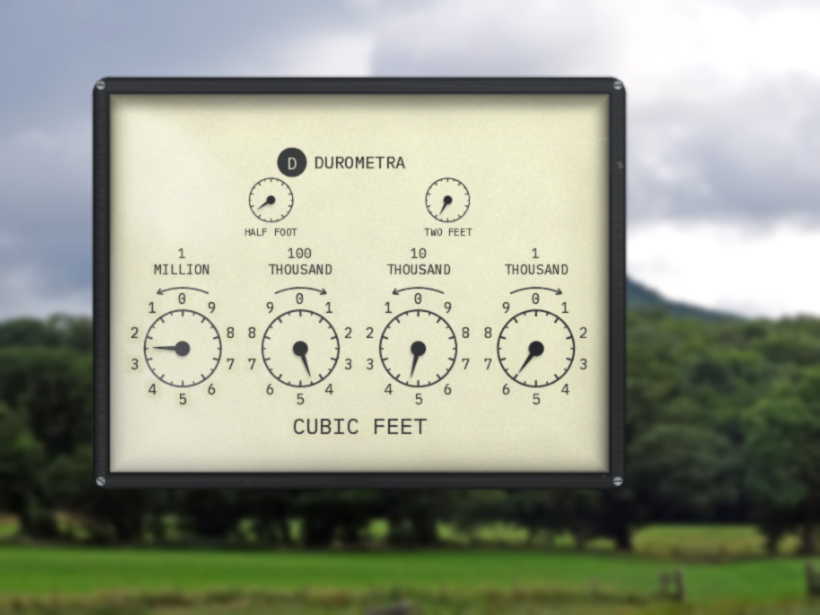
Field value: 244600 ft³
